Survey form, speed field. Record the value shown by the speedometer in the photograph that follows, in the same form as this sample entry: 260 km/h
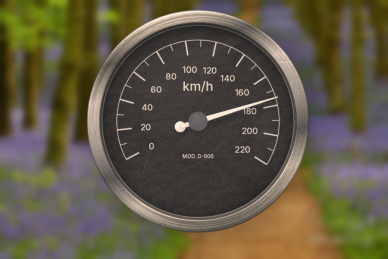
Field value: 175 km/h
